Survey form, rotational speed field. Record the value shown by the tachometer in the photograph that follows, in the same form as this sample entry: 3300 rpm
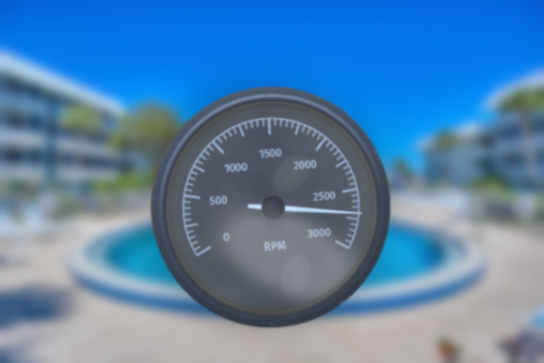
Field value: 2700 rpm
